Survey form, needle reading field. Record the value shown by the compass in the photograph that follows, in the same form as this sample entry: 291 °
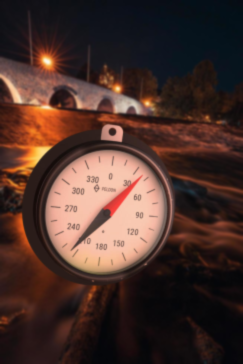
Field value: 37.5 °
